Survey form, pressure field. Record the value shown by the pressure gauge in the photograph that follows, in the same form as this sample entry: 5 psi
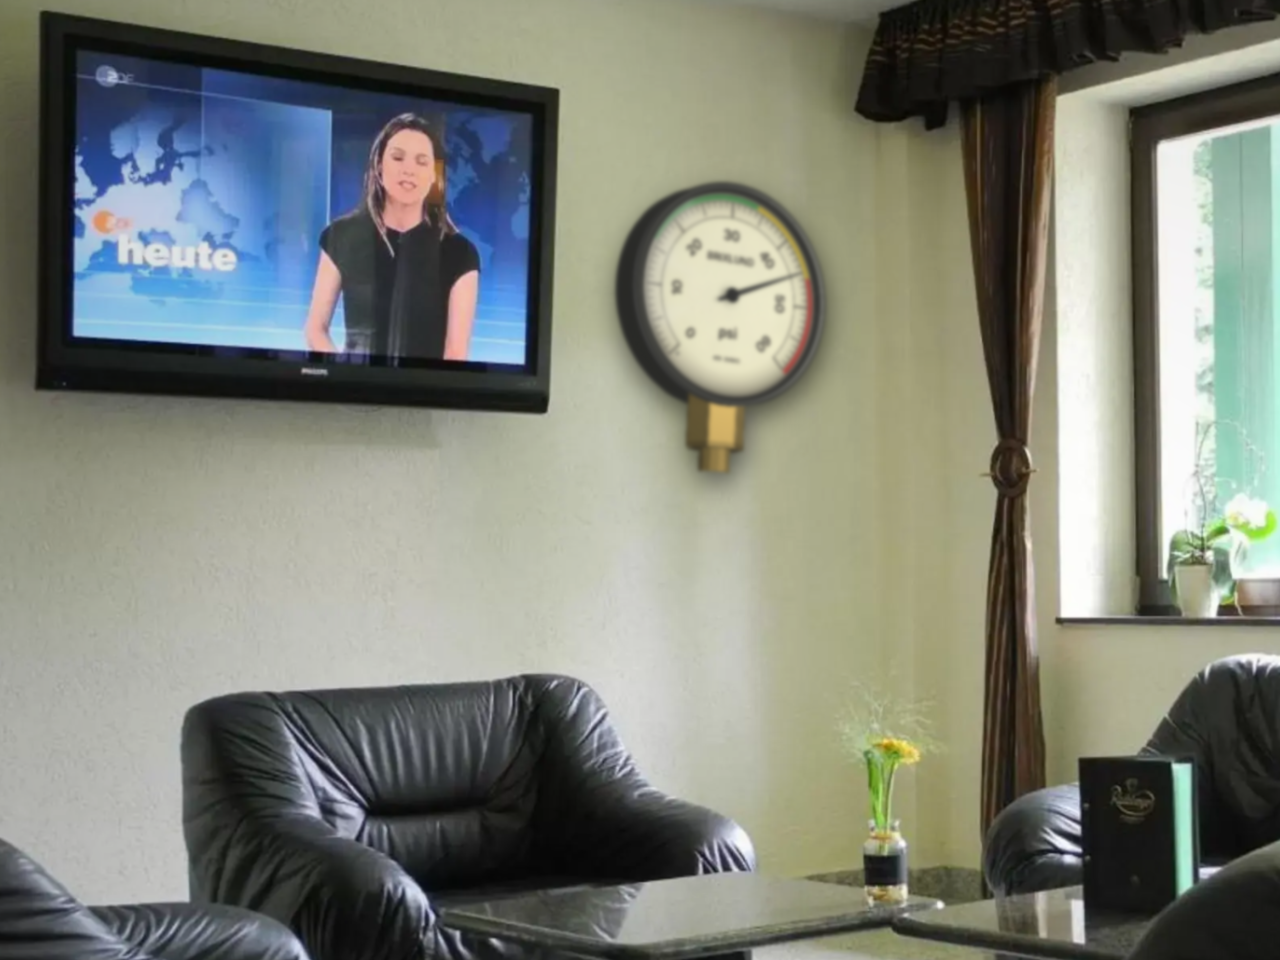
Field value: 45 psi
